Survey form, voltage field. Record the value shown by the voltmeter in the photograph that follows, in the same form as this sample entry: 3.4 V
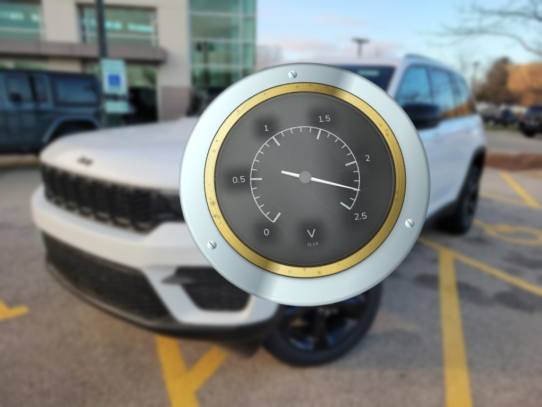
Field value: 2.3 V
